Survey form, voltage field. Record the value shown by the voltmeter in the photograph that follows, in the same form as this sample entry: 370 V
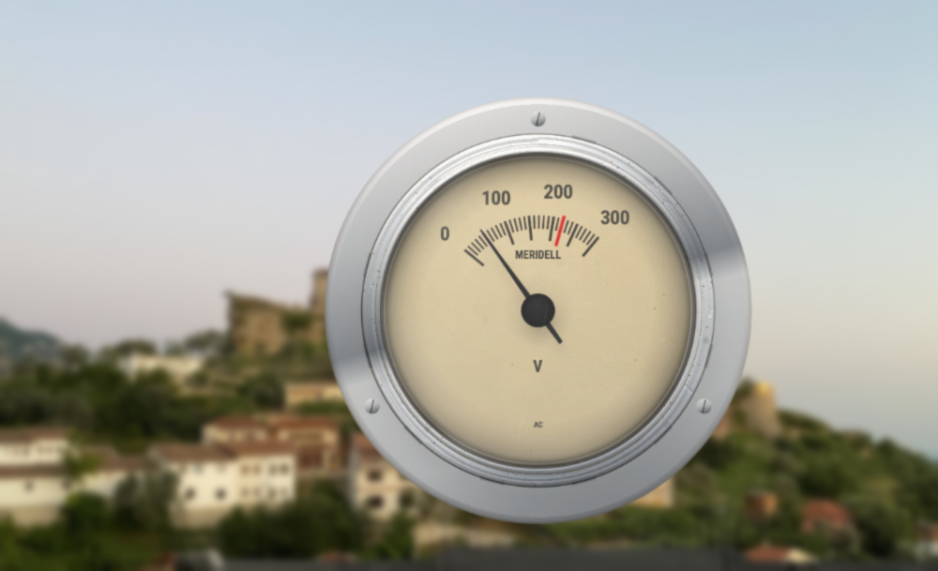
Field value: 50 V
